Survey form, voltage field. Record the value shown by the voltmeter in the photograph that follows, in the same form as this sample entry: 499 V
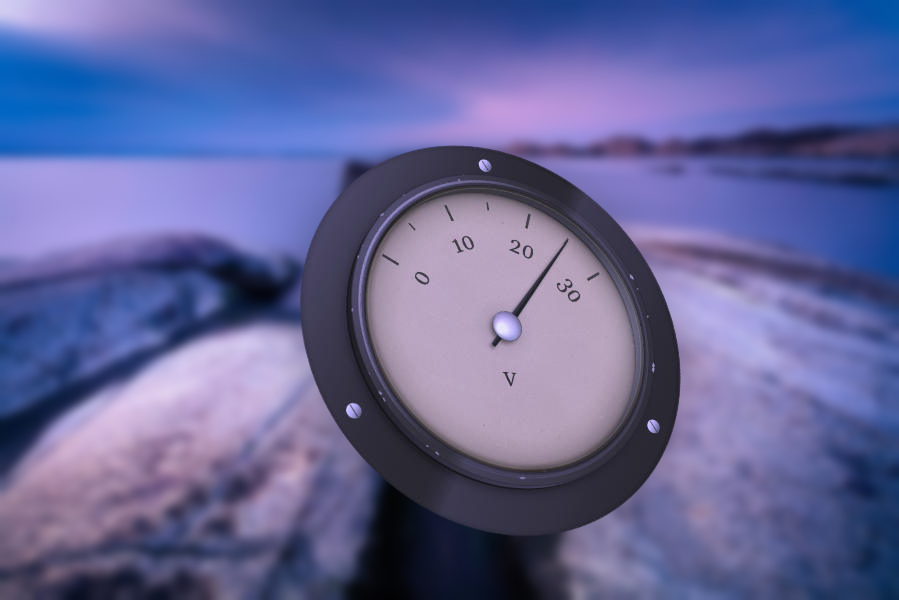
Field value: 25 V
